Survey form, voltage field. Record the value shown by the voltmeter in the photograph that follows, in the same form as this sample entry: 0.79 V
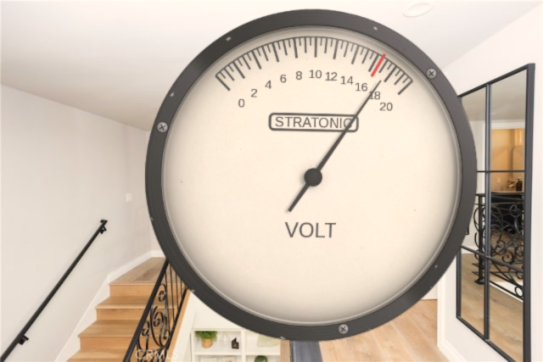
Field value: 17.5 V
